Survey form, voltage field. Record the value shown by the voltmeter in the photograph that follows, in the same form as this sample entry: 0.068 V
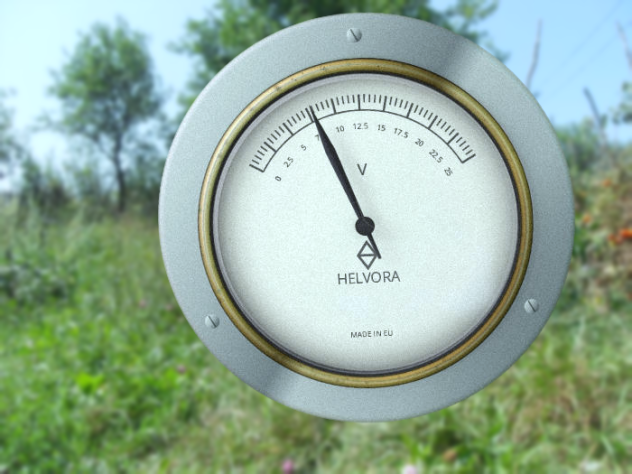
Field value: 8 V
